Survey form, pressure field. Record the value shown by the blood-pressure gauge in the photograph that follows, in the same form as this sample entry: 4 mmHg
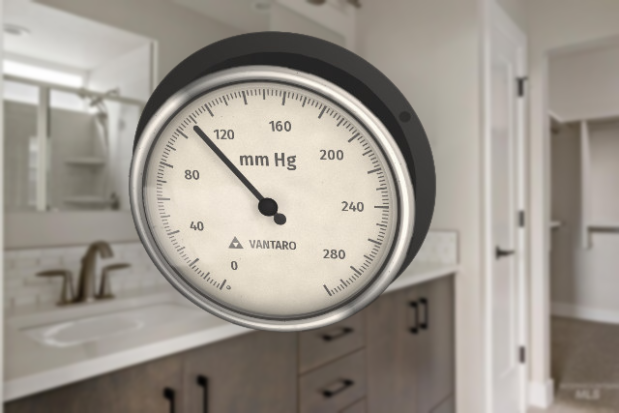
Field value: 110 mmHg
